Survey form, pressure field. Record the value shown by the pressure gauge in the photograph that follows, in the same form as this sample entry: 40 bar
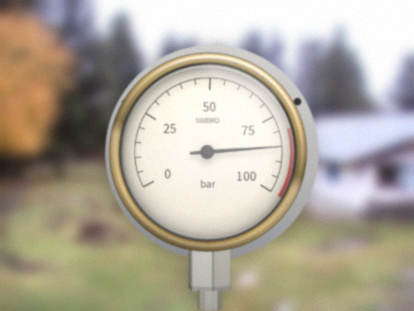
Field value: 85 bar
